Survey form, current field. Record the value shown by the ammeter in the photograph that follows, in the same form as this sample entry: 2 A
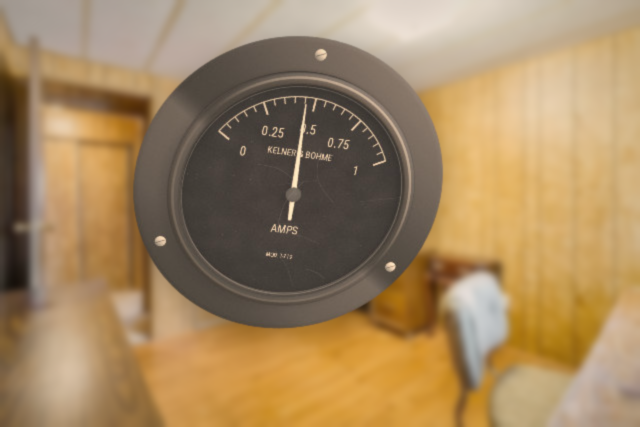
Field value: 0.45 A
